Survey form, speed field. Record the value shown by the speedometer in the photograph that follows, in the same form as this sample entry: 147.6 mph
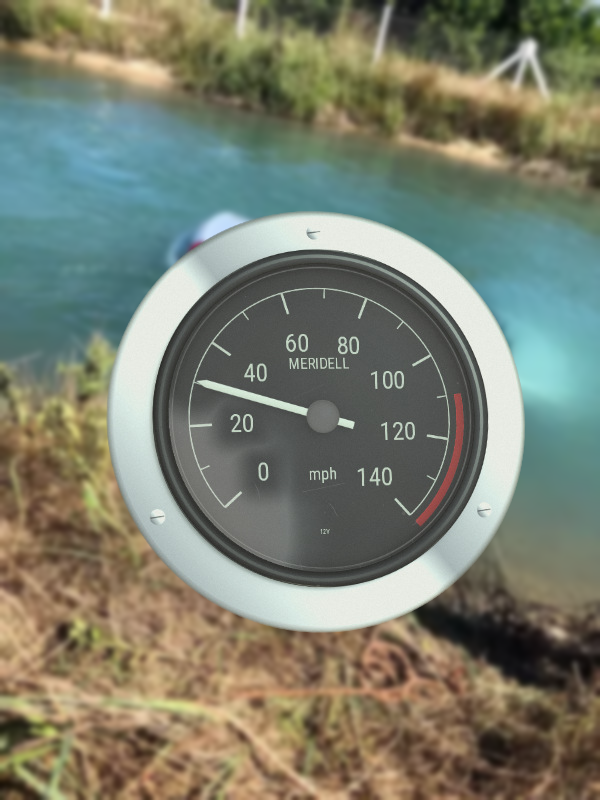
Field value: 30 mph
